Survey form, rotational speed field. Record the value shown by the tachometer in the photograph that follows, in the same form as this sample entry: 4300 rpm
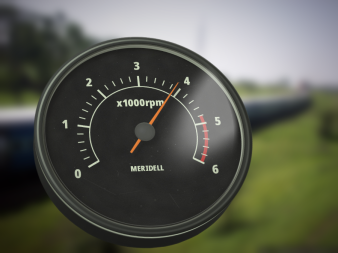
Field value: 3900 rpm
